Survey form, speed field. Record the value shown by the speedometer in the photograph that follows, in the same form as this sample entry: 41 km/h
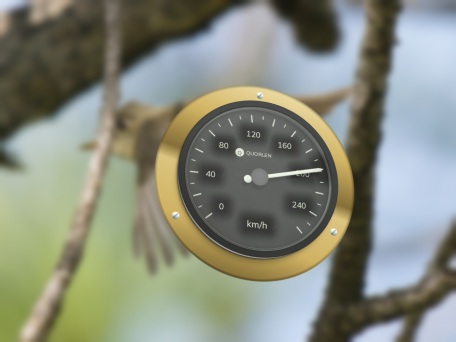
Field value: 200 km/h
